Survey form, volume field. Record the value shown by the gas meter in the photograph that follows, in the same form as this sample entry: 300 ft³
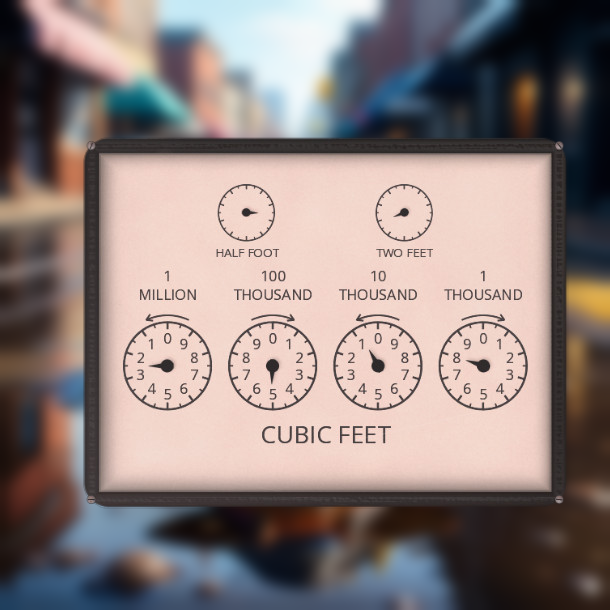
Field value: 250800 ft³
